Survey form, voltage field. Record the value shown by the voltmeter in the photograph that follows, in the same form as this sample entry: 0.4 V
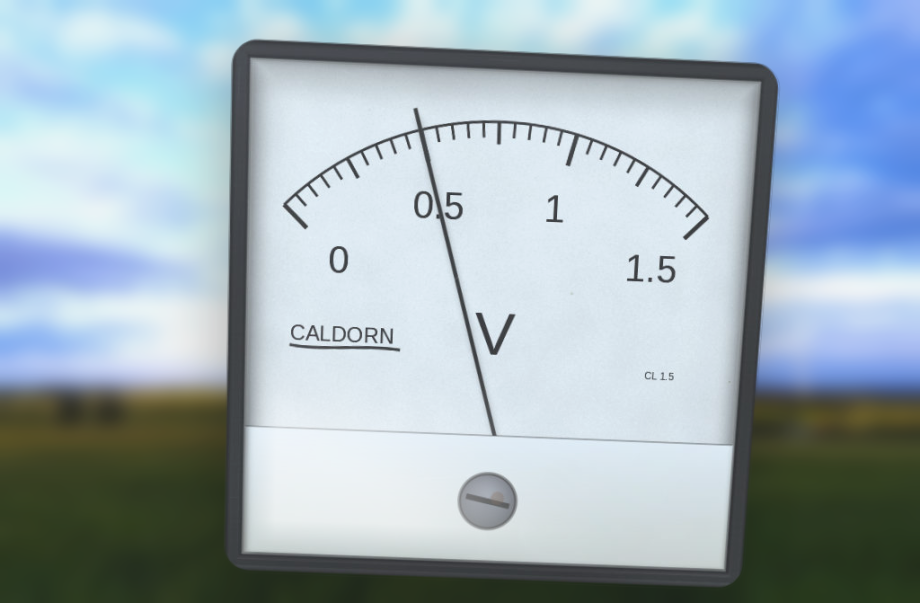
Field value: 0.5 V
